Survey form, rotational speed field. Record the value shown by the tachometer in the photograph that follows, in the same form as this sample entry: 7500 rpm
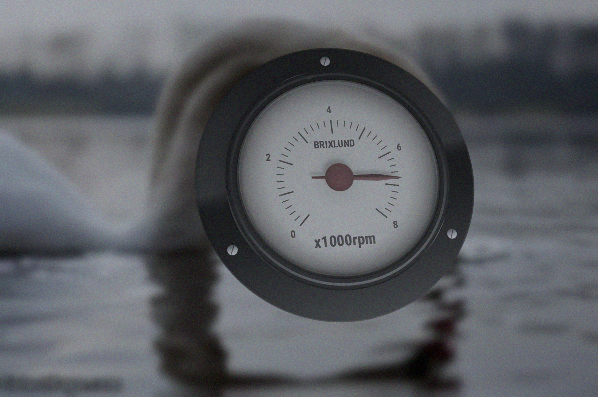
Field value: 6800 rpm
